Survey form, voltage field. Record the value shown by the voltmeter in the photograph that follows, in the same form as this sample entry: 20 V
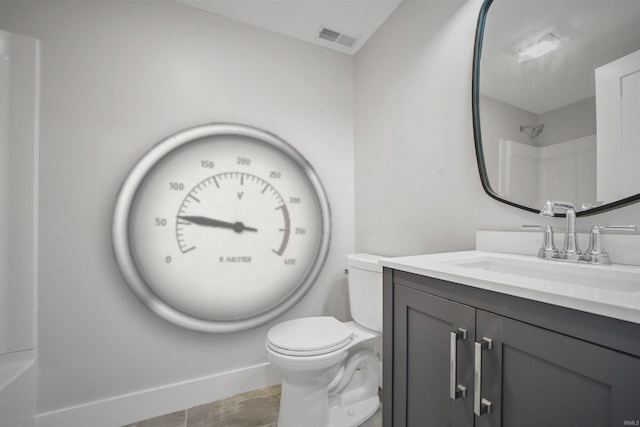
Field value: 60 V
